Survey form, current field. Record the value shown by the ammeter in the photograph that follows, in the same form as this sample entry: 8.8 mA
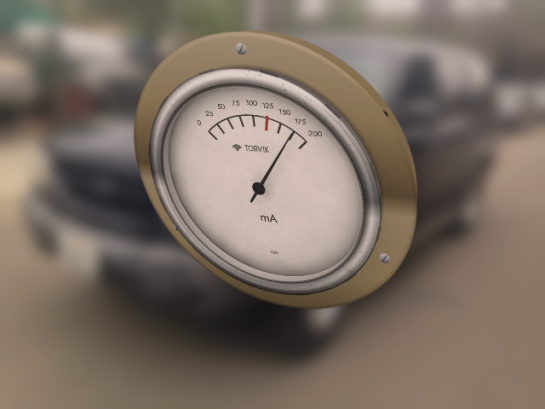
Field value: 175 mA
